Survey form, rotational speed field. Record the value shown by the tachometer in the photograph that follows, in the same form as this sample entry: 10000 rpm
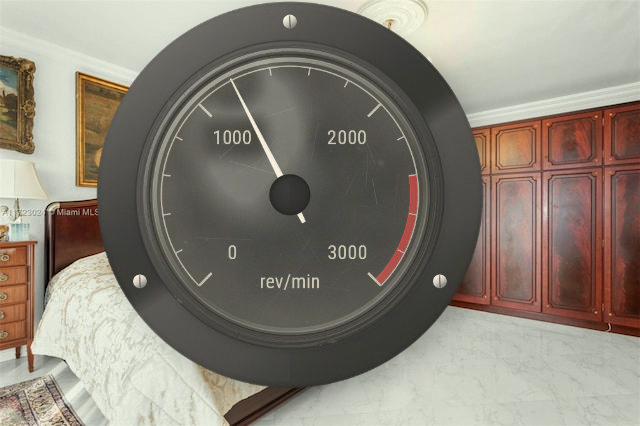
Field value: 1200 rpm
